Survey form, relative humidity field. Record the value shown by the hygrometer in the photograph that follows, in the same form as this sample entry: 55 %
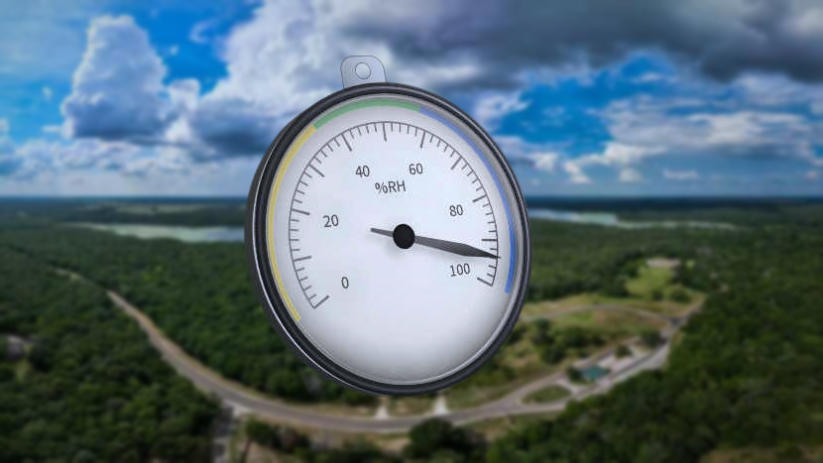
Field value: 94 %
